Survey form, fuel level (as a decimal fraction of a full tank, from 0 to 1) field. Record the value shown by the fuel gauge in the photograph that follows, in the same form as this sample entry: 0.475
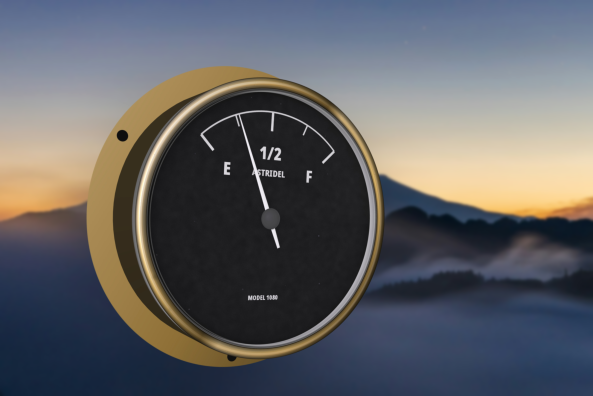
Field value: 0.25
